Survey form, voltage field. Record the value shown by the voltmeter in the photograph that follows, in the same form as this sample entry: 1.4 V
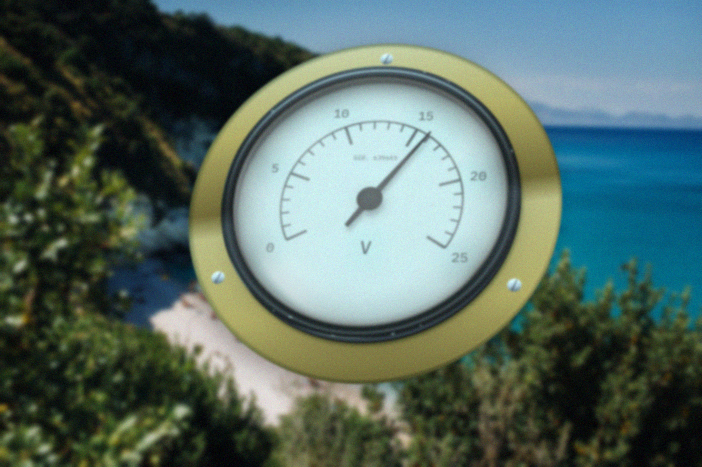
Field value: 16 V
